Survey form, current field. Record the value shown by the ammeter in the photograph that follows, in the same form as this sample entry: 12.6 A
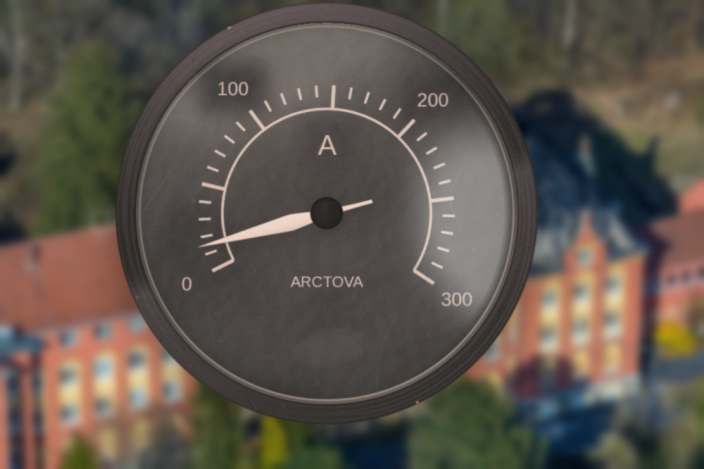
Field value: 15 A
